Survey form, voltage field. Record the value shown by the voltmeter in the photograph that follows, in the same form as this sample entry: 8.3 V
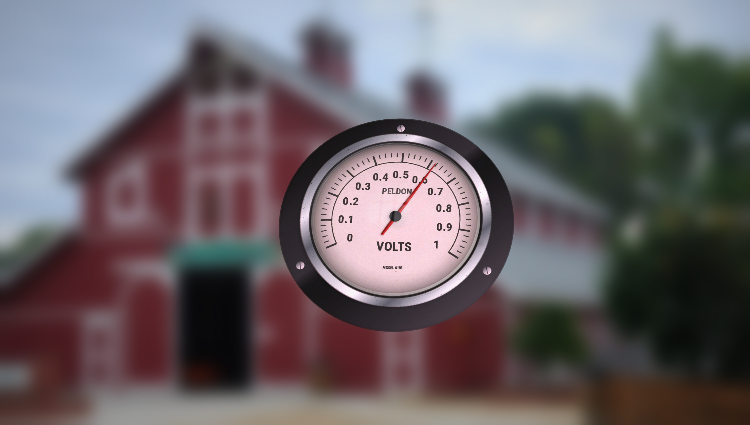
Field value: 0.62 V
